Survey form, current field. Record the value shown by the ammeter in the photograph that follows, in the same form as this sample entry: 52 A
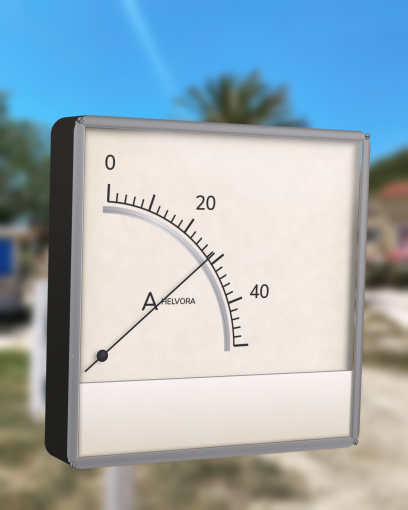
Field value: 28 A
